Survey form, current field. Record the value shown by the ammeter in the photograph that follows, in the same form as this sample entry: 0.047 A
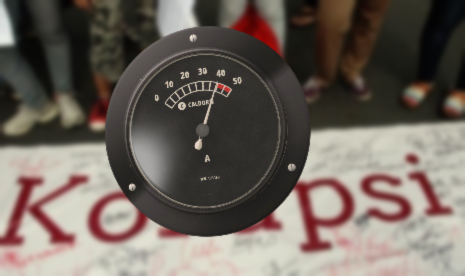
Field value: 40 A
